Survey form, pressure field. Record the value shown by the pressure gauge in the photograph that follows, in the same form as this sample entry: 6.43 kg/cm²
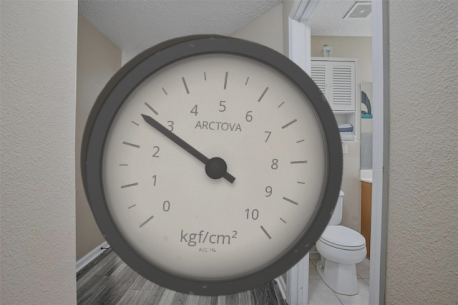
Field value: 2.75 kg/cm²
